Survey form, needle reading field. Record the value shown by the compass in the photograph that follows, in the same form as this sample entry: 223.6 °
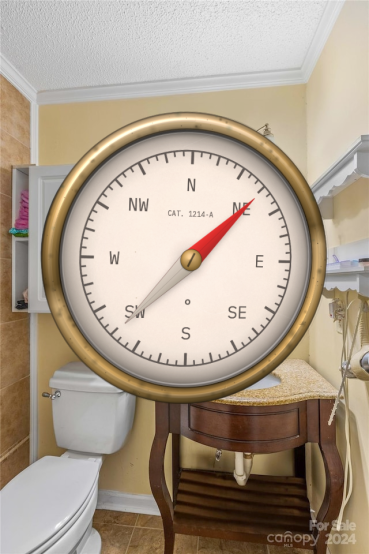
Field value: 45 °
